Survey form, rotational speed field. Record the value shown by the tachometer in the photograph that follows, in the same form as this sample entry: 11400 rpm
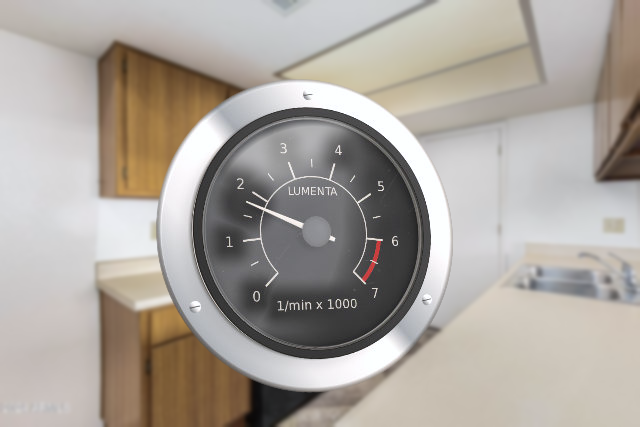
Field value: 1750 rpm
